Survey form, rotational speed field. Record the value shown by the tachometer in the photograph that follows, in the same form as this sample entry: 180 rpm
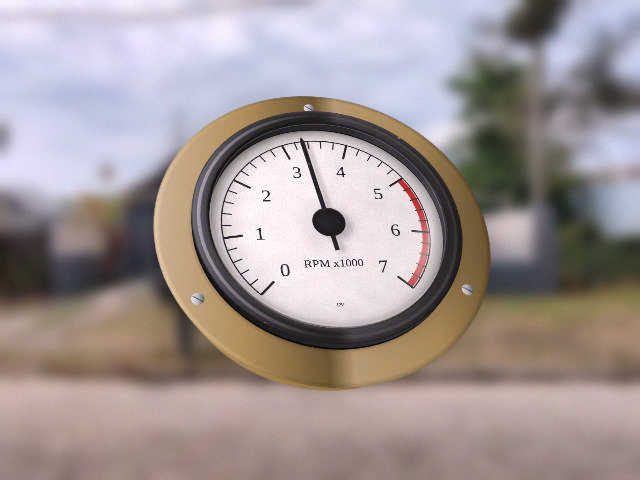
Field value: 3300 rpm
